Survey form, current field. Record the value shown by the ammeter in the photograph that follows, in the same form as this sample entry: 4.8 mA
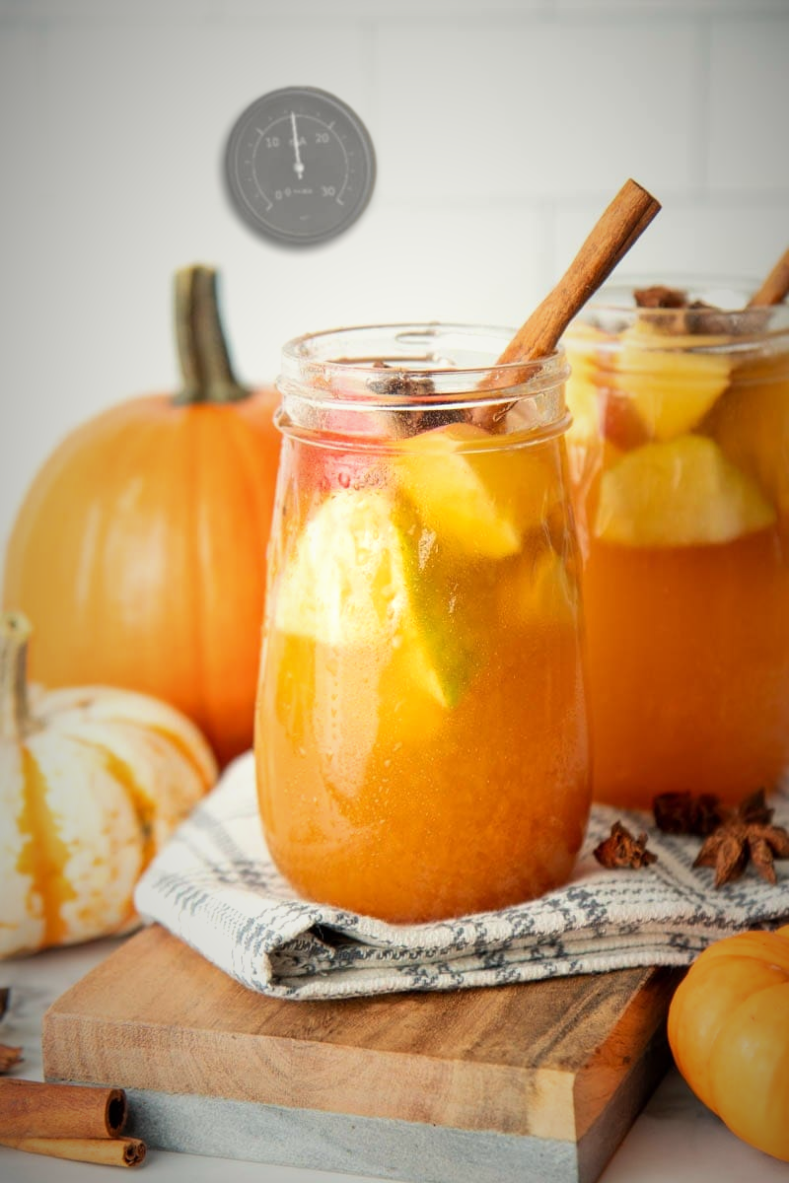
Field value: 15 mA
